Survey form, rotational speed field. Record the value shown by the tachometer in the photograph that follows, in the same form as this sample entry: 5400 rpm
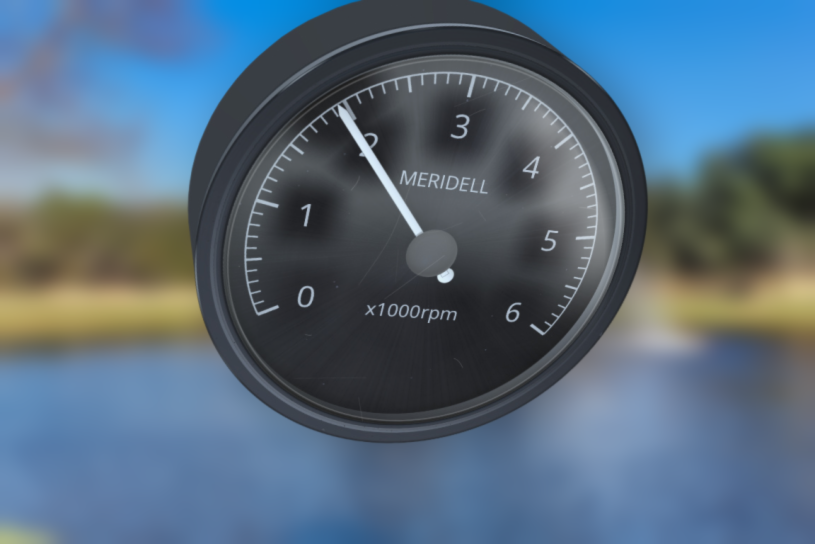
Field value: 1950 rpm
